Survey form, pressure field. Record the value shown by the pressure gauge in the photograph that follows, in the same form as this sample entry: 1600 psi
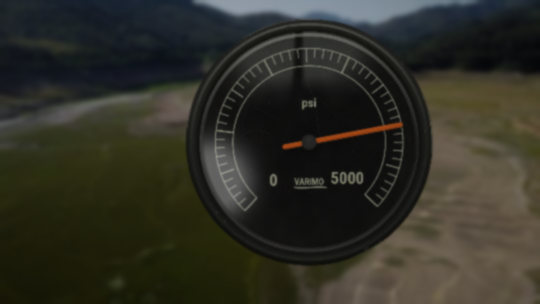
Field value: 4000 psi
